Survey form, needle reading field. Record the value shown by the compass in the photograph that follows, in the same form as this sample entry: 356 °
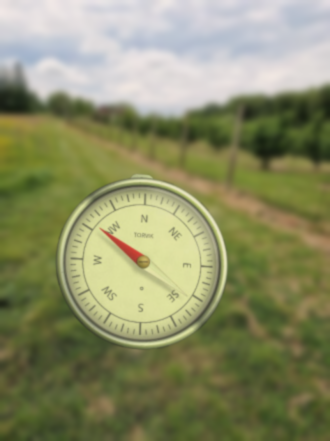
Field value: 305 °
